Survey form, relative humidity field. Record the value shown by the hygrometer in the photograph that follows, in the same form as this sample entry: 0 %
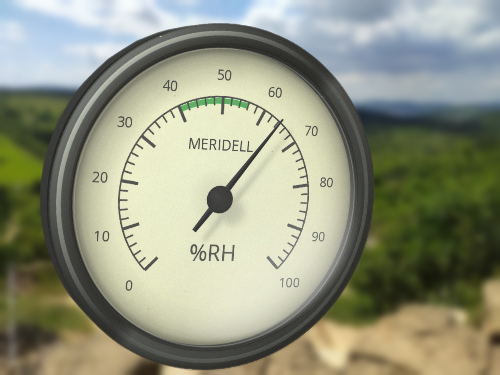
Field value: 64 %
